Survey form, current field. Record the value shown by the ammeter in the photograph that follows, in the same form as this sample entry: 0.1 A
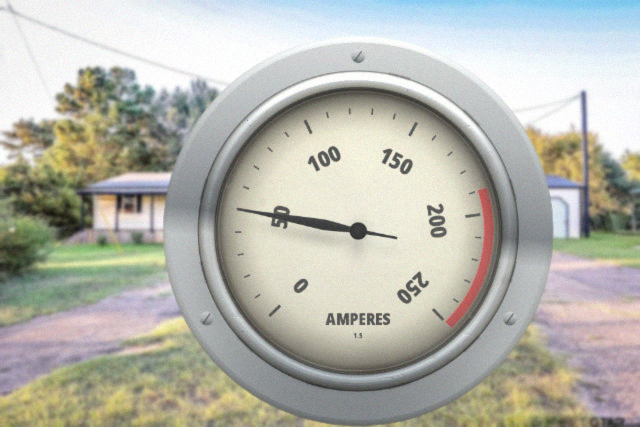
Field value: 50 A
